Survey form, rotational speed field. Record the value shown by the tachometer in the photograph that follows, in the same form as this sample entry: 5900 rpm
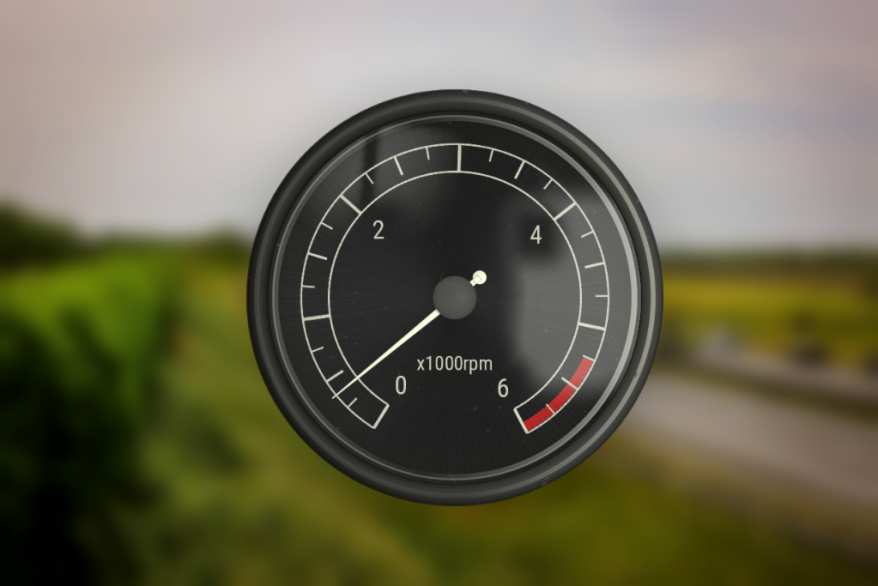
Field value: 375 rpm
